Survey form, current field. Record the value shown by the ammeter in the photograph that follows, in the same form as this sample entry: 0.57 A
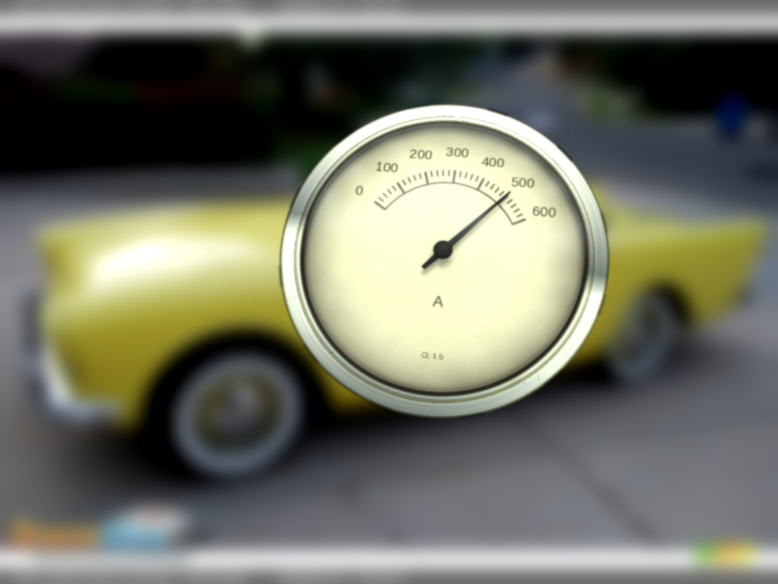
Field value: 500 A
